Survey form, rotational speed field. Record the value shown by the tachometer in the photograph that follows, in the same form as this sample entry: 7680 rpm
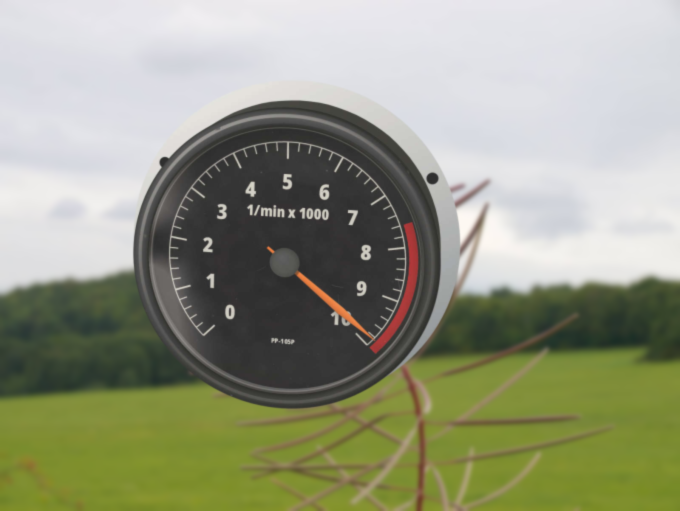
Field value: 9800 rpm
